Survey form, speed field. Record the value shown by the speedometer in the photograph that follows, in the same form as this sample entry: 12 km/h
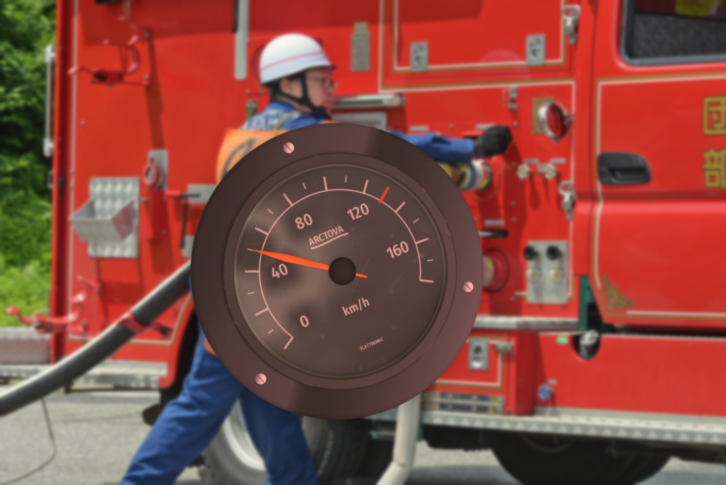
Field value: 50 km/h
